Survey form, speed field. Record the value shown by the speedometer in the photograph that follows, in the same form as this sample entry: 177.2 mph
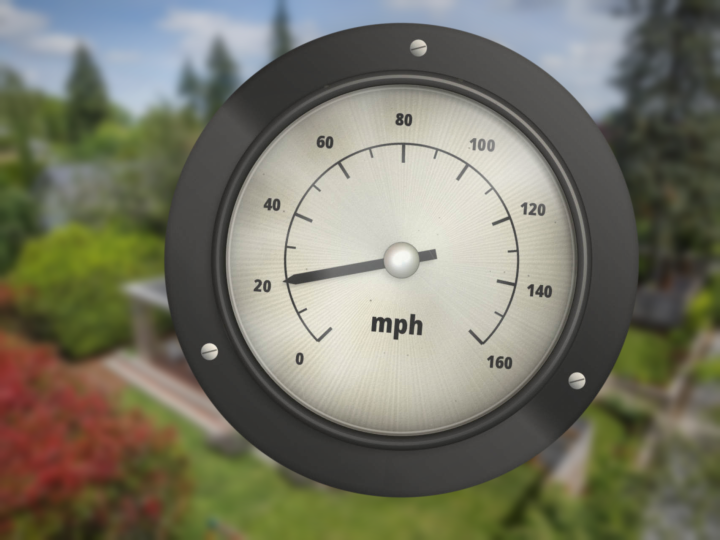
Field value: 20 mph
